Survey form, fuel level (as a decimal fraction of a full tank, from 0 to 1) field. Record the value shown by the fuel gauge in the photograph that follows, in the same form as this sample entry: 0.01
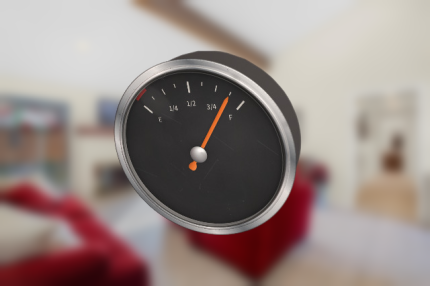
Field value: 0.875
